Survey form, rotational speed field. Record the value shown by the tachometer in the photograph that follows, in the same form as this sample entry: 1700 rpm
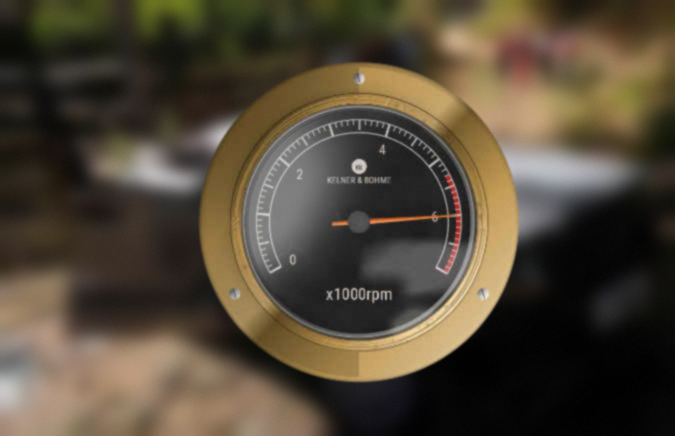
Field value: 6000 rpm
